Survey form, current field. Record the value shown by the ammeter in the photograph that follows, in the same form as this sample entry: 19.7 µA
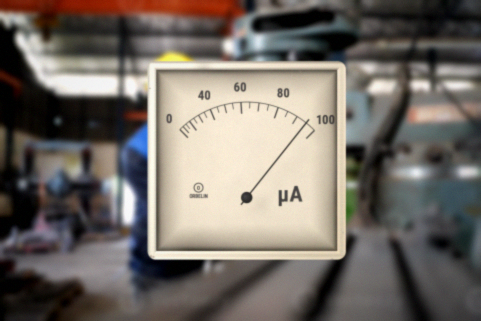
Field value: 95 µA
